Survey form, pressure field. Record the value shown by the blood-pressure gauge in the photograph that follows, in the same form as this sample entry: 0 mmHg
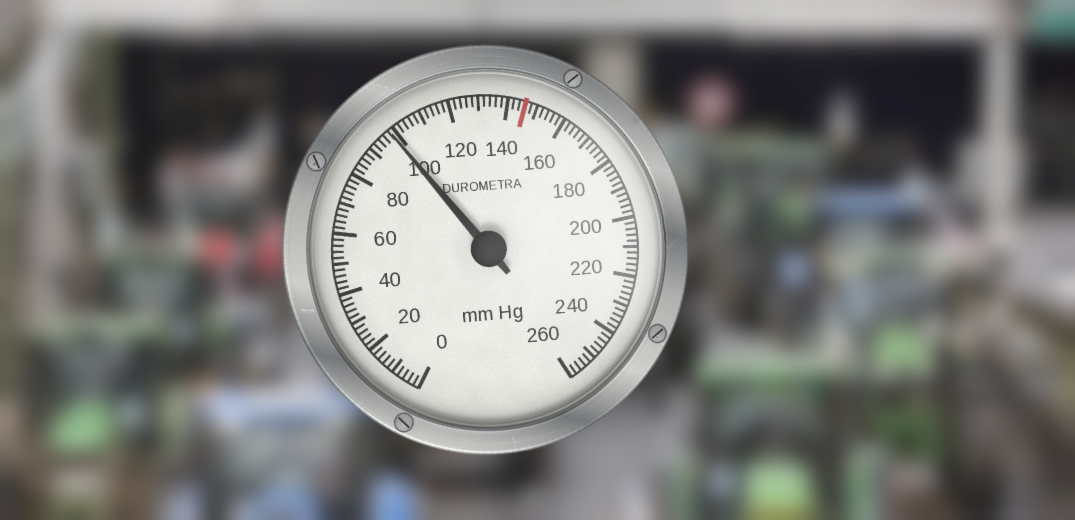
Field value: 98 mmHg
